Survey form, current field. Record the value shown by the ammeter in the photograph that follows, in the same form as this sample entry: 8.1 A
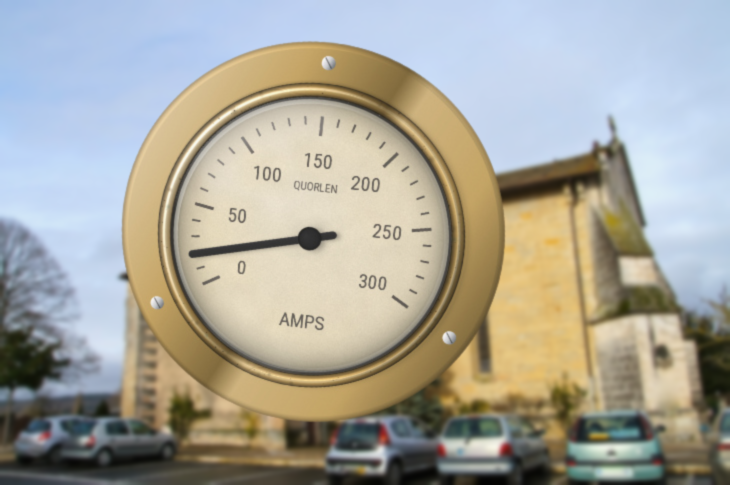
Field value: 20 A
